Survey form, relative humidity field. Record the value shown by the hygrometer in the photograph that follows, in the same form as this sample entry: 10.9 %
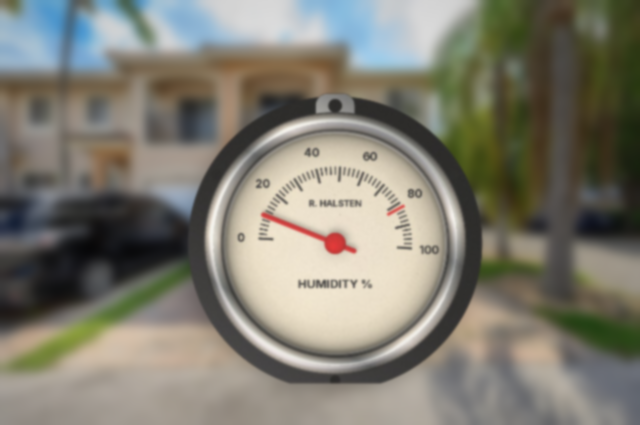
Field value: 10 %
